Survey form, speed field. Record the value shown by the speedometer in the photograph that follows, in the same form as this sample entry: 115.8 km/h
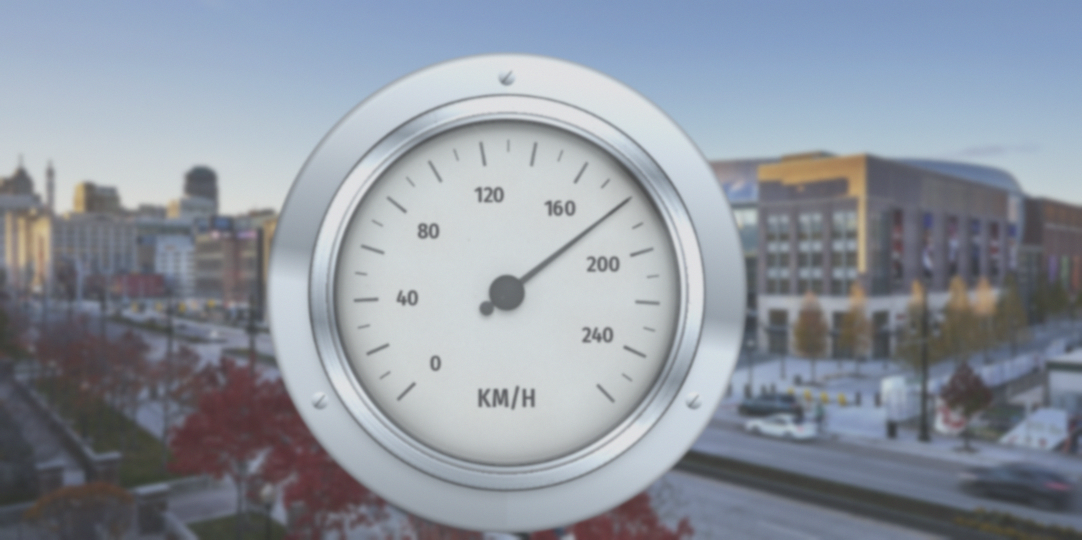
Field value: 180 km/h
